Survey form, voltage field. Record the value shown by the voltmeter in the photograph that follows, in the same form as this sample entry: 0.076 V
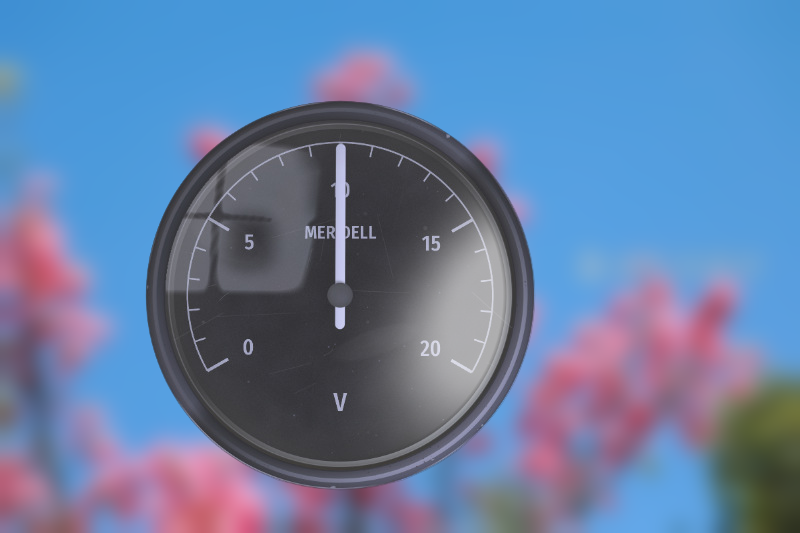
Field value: 10 V
